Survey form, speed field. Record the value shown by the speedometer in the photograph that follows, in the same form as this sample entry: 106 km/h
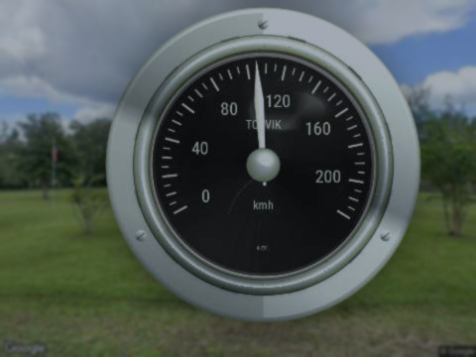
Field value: 105 km/h
